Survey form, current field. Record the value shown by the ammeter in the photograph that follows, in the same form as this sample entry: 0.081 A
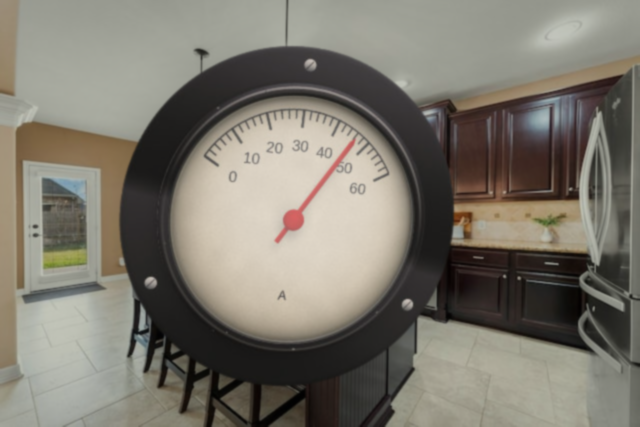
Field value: 46 A
